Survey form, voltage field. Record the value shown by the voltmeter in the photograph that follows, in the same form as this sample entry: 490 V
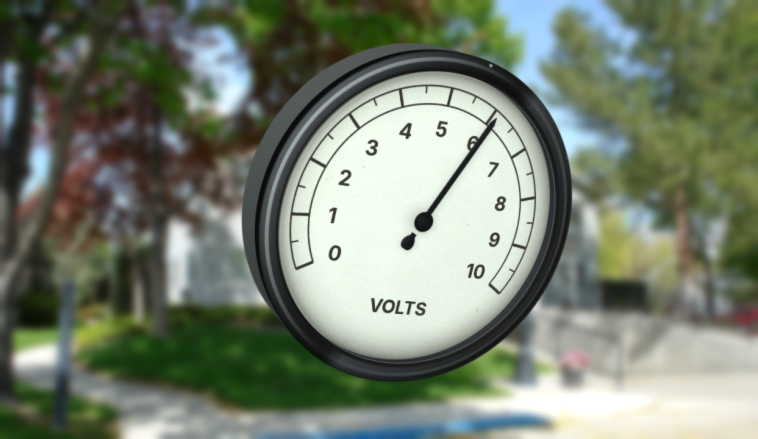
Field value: 6 V
